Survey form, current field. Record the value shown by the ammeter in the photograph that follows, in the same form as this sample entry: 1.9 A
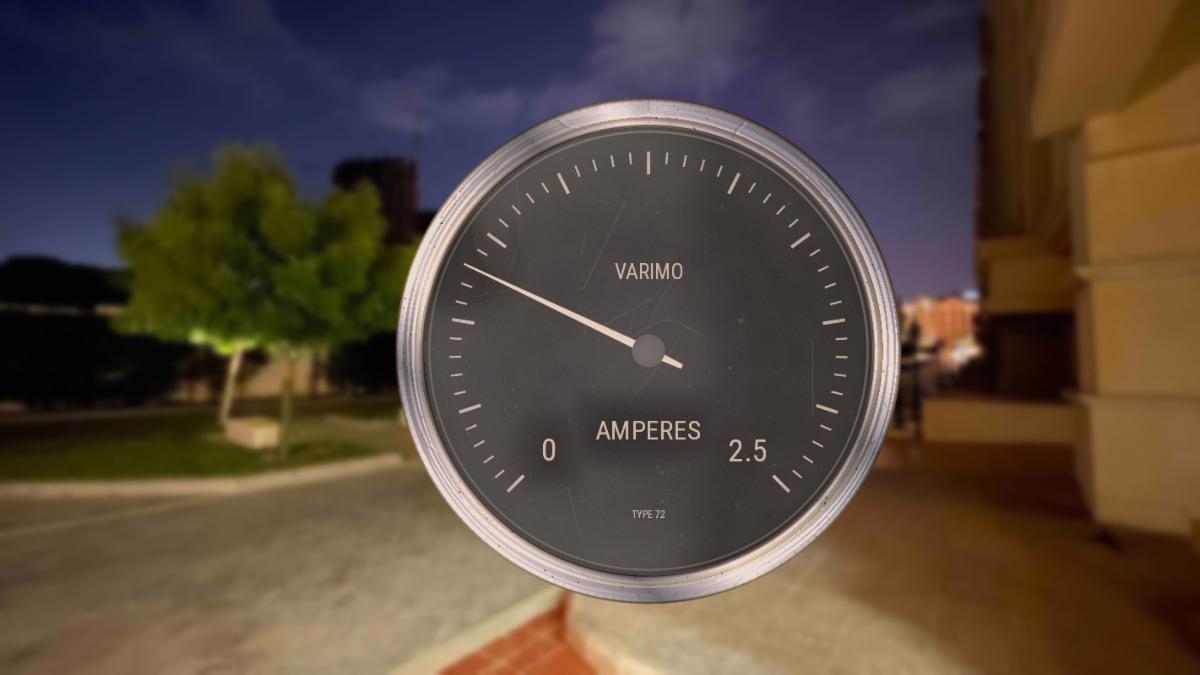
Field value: 0.65 A
